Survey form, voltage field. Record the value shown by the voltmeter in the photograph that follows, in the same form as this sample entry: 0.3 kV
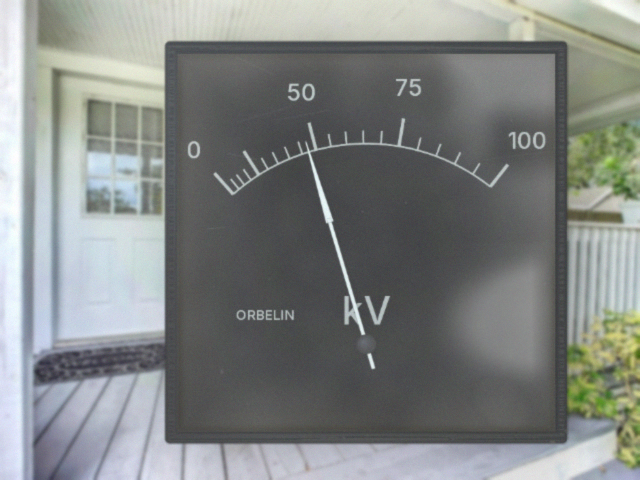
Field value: 47.5 kV
